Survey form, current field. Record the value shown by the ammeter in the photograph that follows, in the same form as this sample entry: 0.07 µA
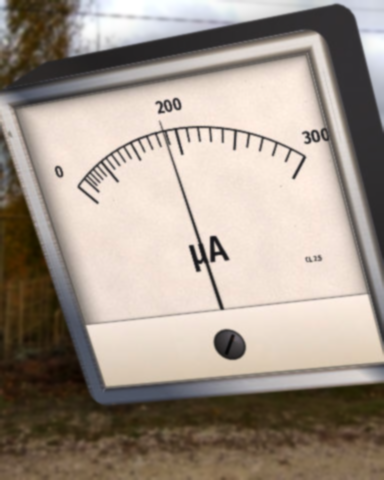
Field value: 190 µA
